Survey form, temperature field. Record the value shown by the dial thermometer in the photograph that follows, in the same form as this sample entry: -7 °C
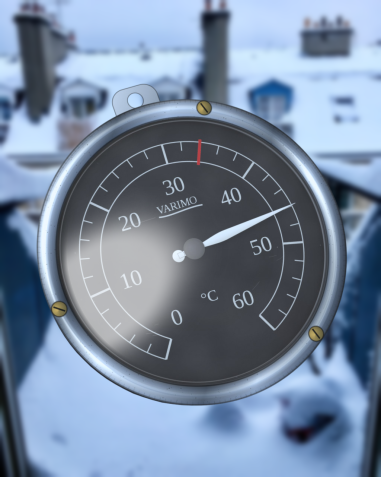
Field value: 46 °C
